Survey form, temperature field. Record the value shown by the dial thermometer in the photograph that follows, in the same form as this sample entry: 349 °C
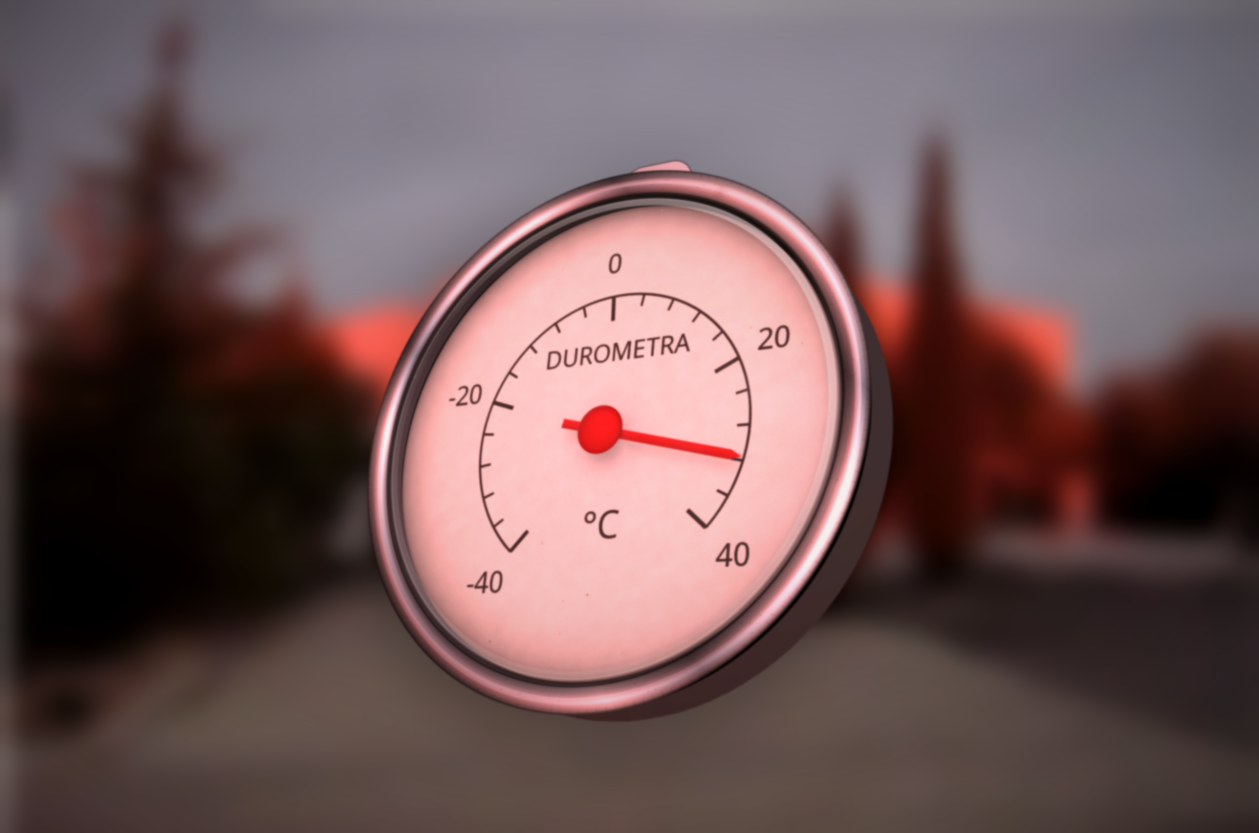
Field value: 32 °C
